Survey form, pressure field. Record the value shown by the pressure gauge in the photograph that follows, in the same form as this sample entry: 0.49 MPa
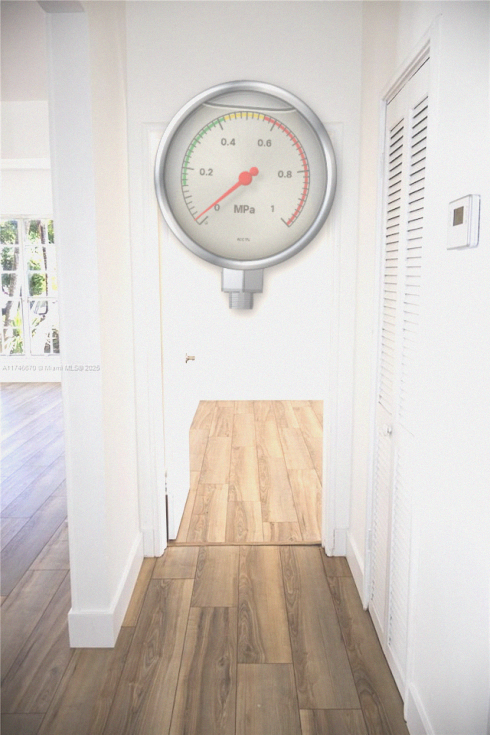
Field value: 0.02 MPa
